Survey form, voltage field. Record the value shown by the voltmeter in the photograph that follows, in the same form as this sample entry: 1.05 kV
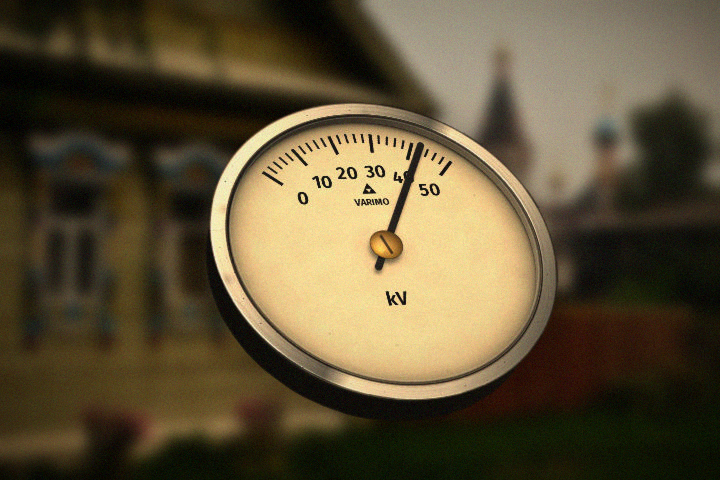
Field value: 42 kV
